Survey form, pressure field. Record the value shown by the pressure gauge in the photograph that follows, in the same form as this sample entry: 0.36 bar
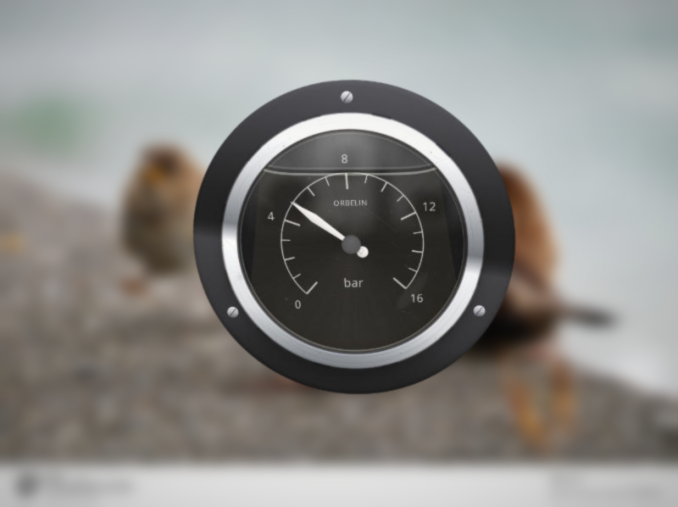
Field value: 5 bar
